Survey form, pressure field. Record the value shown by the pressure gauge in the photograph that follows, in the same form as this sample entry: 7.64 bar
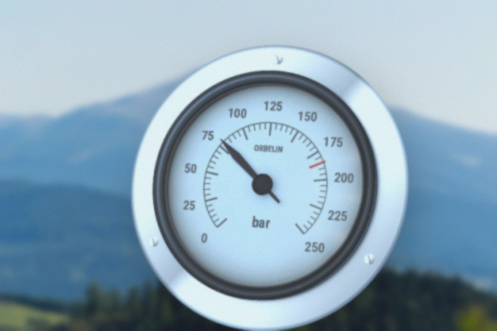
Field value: 80 bar
